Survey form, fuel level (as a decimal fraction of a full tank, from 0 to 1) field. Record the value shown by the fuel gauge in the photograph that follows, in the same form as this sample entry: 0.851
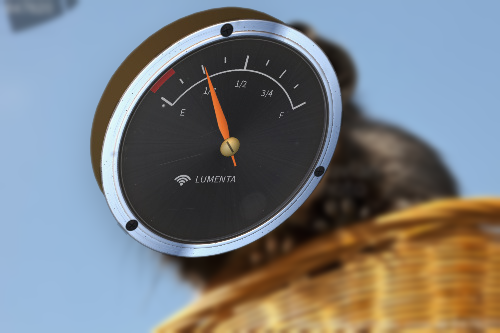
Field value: 0.25
